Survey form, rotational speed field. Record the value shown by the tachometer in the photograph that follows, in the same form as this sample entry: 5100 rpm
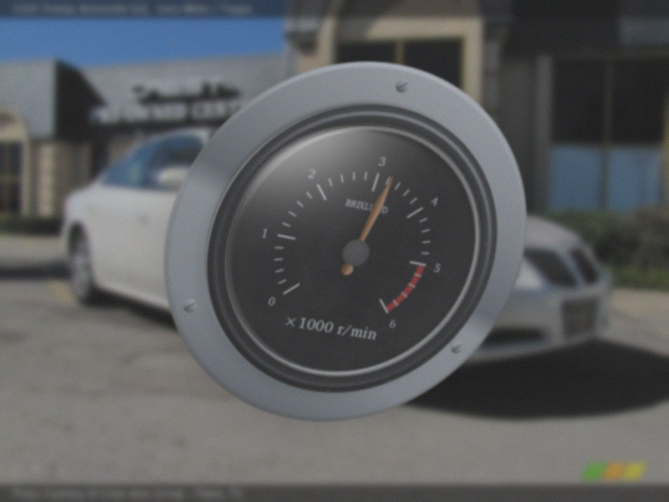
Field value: 3200 rpm
